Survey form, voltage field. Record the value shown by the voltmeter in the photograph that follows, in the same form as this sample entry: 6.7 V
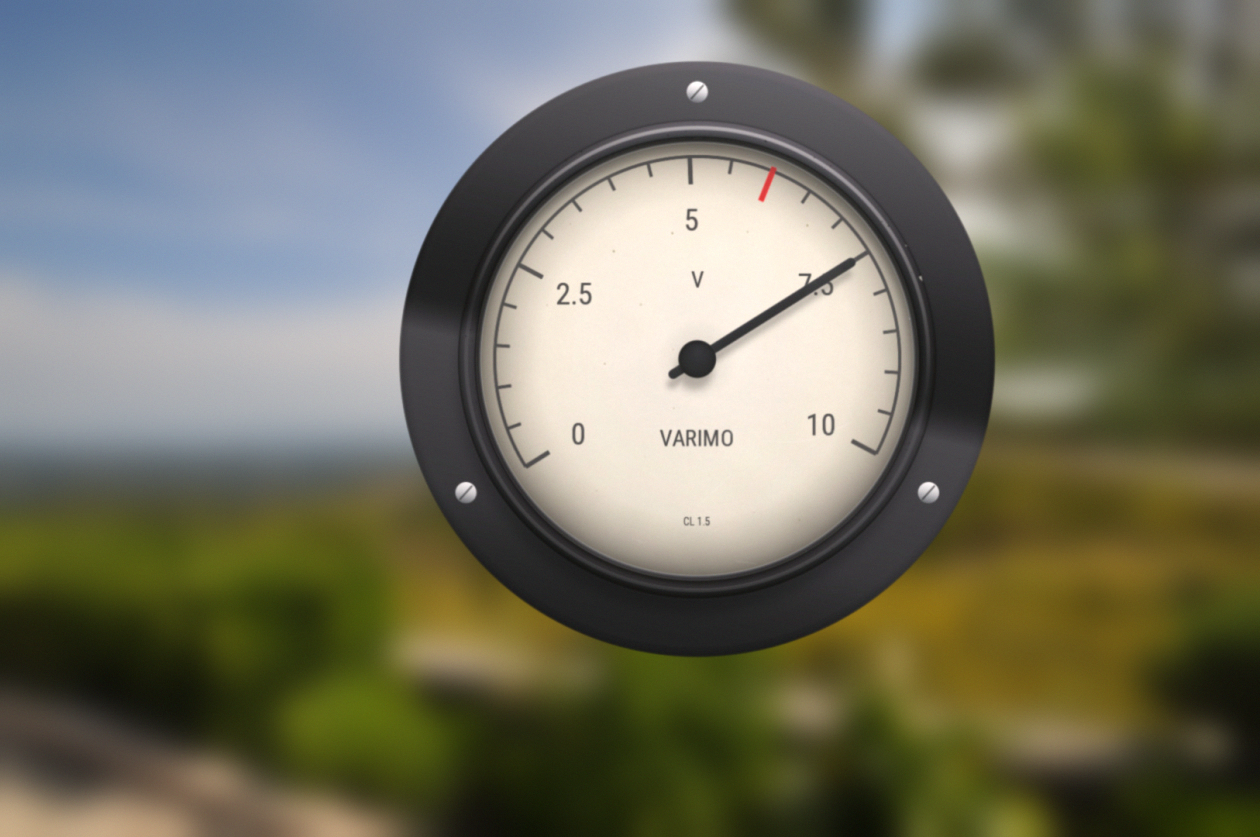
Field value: 7.5 V
